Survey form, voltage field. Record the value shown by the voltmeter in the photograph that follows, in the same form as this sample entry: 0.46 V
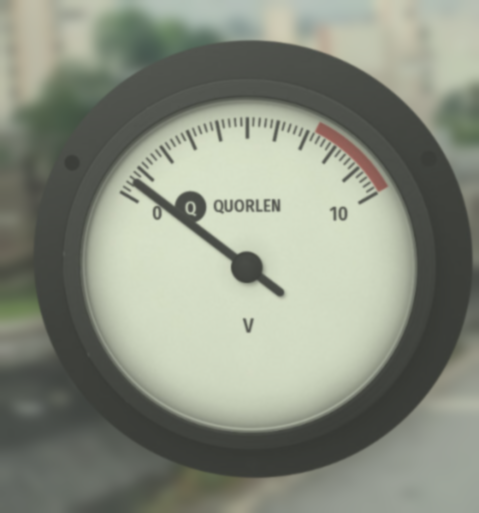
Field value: 0.6 V
